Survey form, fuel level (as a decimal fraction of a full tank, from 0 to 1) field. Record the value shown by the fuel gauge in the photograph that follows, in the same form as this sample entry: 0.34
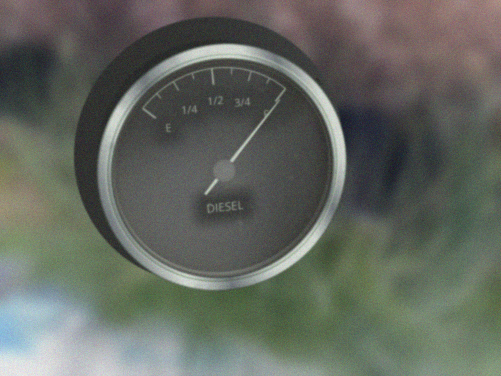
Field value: 1
